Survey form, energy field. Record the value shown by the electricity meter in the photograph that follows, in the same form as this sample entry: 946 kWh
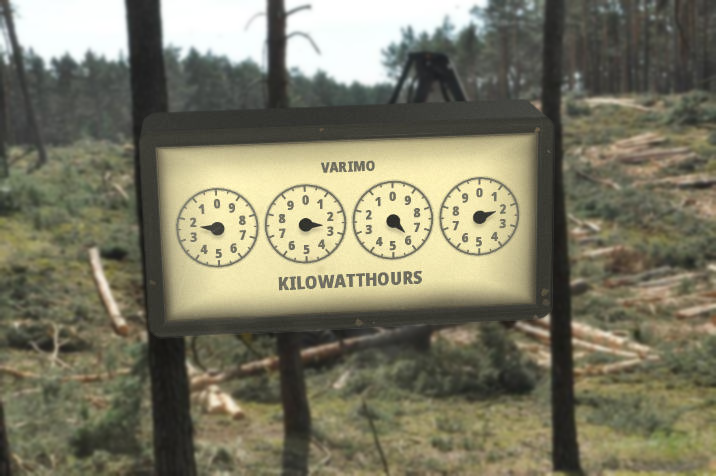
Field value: 2262 kWh
